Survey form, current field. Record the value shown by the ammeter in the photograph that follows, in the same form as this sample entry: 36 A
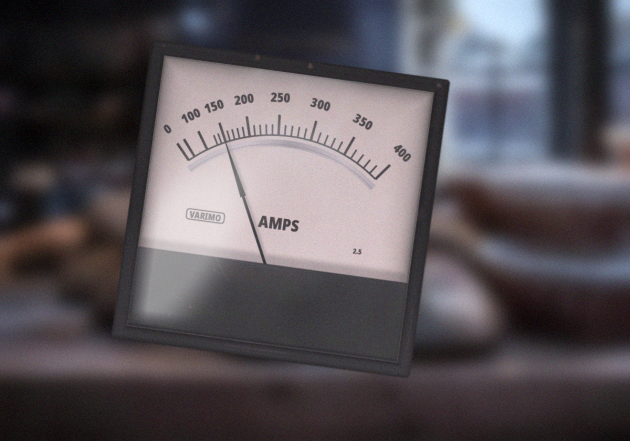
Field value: 150 A
